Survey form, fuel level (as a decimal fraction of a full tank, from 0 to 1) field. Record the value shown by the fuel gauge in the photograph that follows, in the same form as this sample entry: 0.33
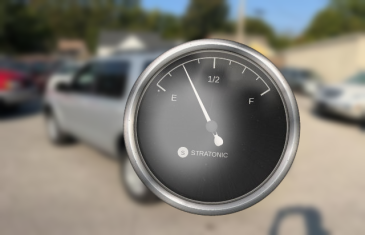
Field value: 0.25
